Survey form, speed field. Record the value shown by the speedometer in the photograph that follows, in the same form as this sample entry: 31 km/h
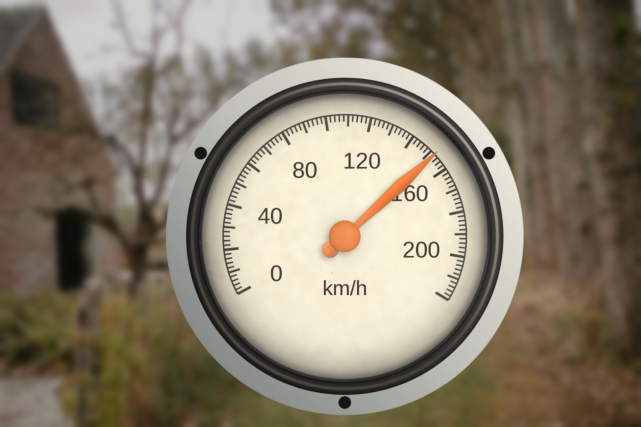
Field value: 152 km/h
